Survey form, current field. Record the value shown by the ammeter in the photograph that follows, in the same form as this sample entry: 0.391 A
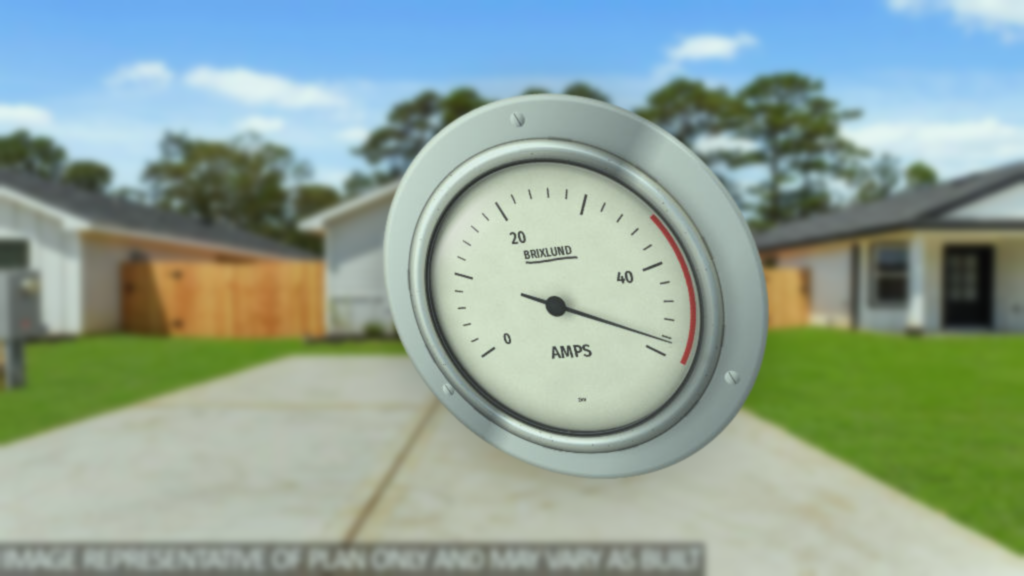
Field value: 48 A
